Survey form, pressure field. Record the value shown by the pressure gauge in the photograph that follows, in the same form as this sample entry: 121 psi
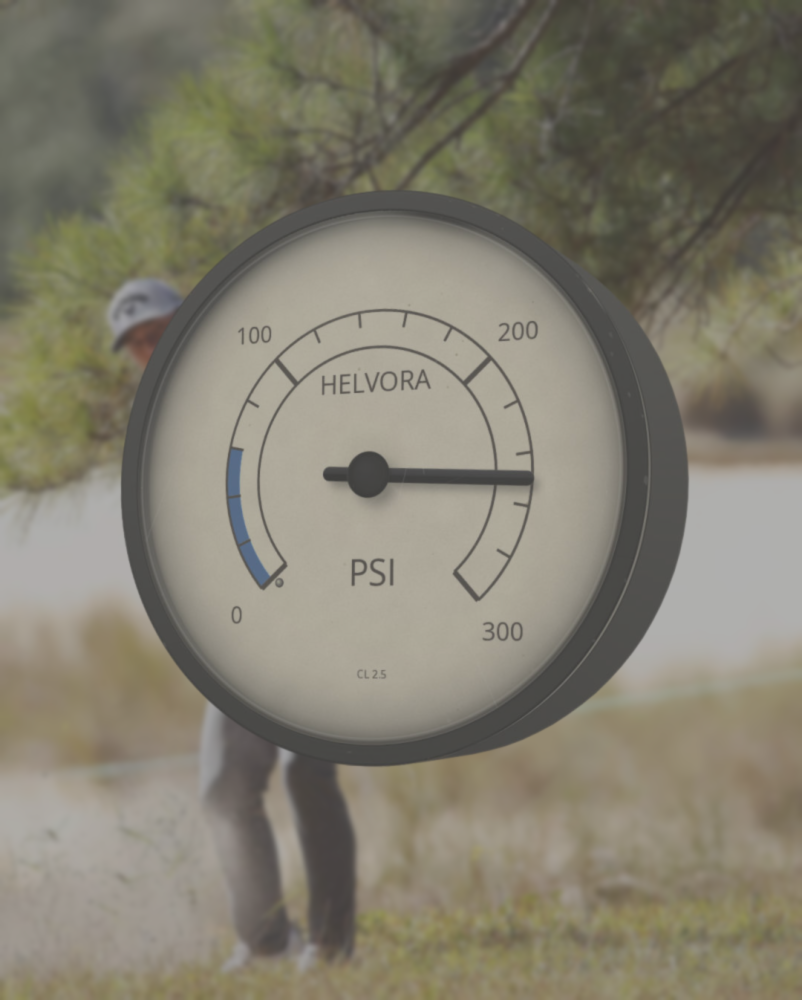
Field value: 250 psi
